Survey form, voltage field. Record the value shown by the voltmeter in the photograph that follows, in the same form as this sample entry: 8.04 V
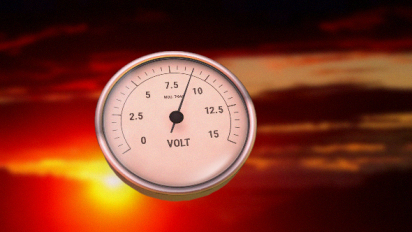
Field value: 9 V
